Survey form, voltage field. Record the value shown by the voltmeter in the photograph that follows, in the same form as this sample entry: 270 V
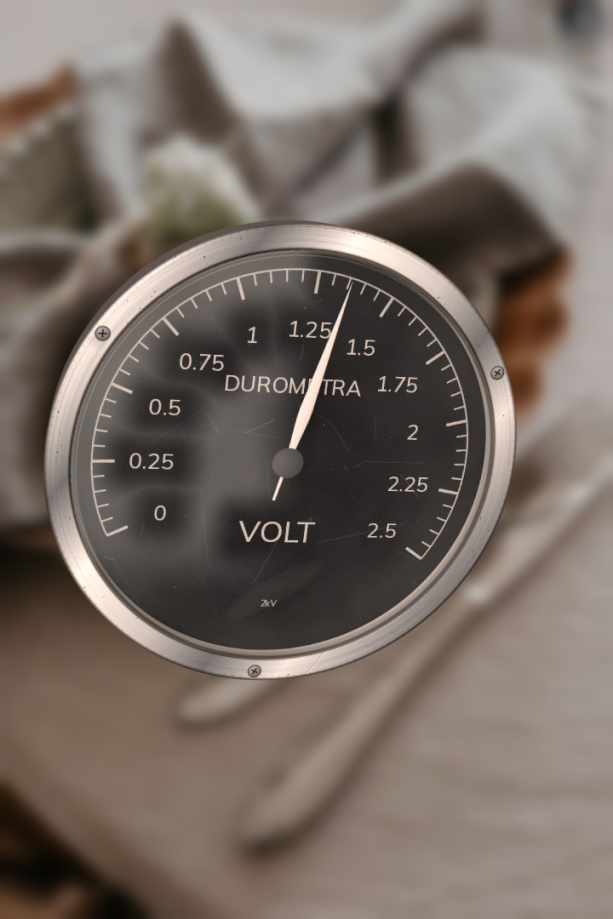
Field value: 1.35 V
